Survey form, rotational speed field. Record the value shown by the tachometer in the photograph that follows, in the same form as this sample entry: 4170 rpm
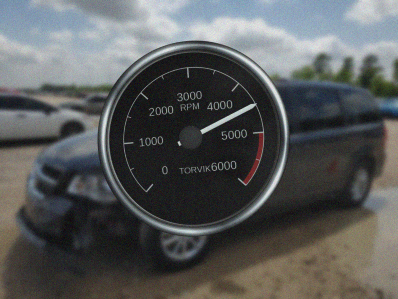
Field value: 4500 rpm
